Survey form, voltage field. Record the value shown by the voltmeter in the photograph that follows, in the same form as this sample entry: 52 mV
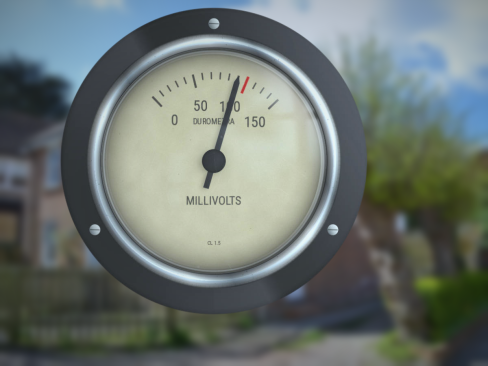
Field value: 100 mV
